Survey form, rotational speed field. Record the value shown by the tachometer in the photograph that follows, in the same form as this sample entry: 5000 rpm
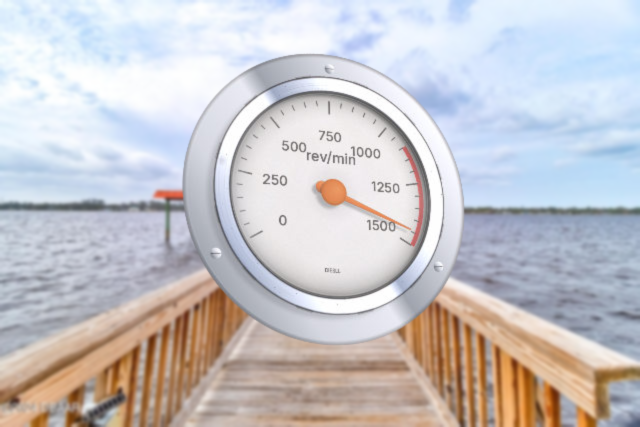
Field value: 1450 rpm
